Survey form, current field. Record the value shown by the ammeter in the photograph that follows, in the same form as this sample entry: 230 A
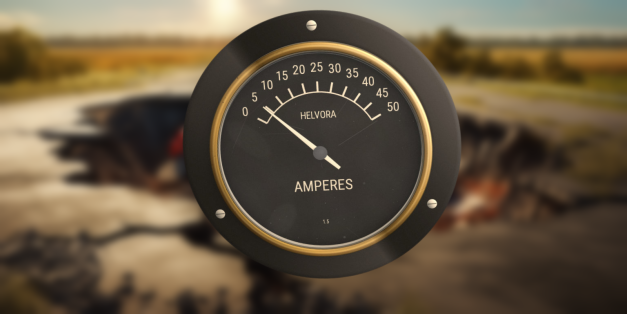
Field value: 5 A
